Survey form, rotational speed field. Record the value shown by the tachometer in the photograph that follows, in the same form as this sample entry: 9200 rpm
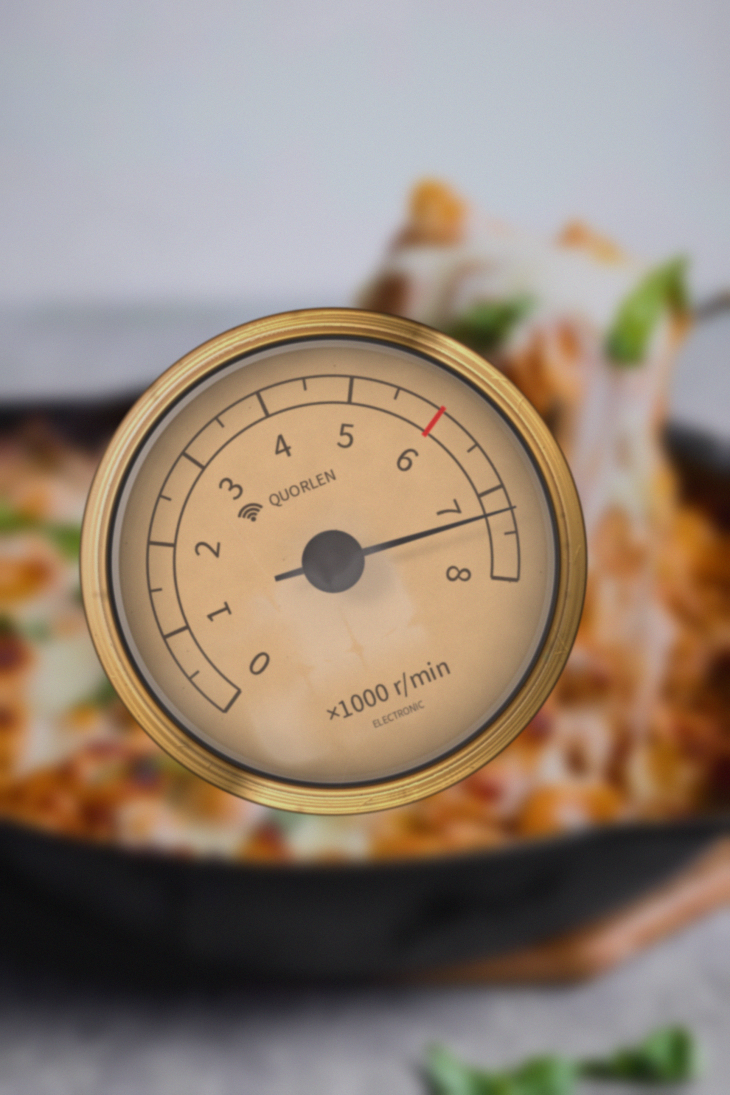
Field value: 7250 rpm
